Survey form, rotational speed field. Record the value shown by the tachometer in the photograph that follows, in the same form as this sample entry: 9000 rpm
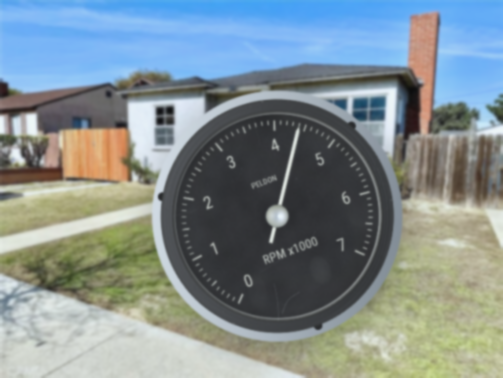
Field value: 4400 rpm
